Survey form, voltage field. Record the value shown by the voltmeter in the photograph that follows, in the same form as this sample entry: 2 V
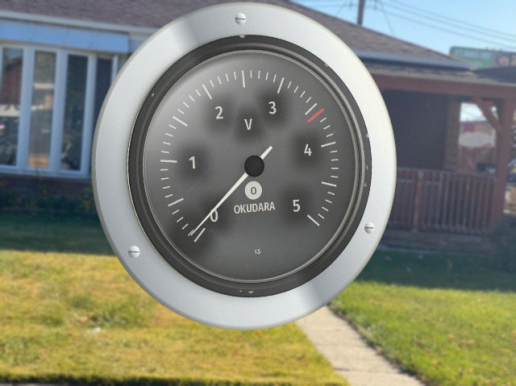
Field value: 0.1 V
